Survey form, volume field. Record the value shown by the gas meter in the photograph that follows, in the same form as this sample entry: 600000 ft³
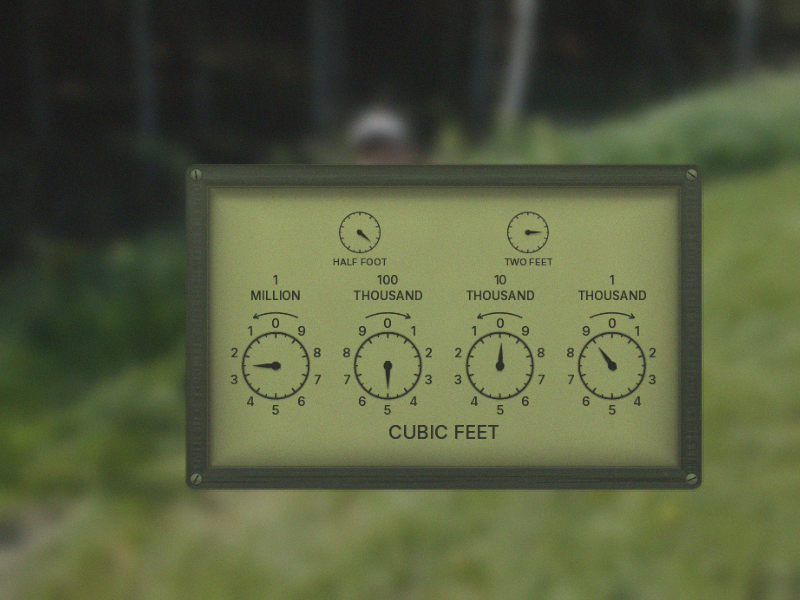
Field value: 249900 ft³
